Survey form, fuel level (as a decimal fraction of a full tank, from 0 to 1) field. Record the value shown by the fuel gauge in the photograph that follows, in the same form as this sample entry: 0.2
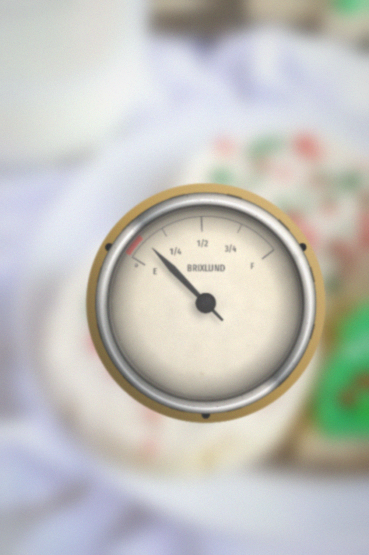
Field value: 0.125
